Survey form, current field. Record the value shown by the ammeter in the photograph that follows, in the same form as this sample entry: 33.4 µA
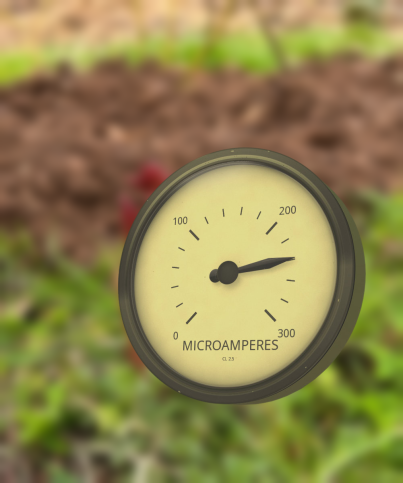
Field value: 240 µA
